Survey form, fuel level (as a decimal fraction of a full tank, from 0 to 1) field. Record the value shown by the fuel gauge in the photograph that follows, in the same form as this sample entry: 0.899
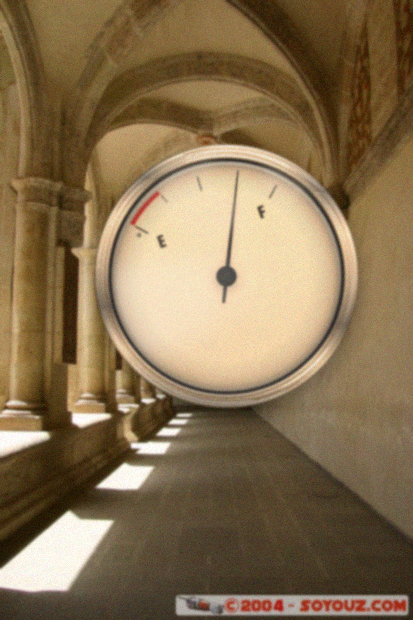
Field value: 0.75
